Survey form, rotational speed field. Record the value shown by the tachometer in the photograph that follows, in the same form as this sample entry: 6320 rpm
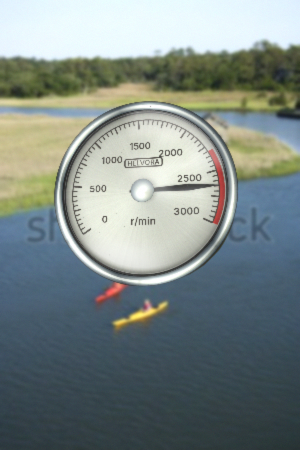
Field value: 2650 rpm
